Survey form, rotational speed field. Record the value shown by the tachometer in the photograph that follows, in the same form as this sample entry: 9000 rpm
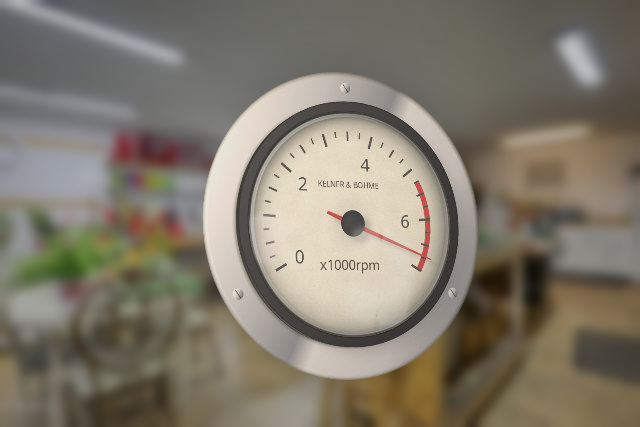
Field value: 6750 rpm
